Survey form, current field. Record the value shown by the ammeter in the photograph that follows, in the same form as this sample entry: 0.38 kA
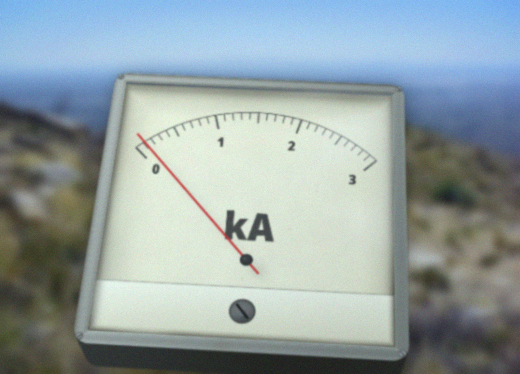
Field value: 0.1 kA
